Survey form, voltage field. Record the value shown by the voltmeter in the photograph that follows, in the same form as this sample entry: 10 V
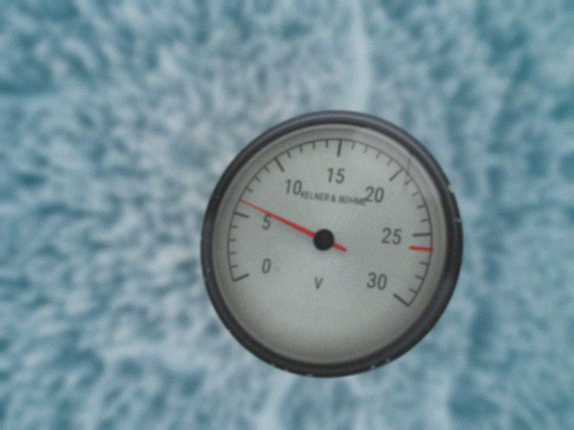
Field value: 6 V
